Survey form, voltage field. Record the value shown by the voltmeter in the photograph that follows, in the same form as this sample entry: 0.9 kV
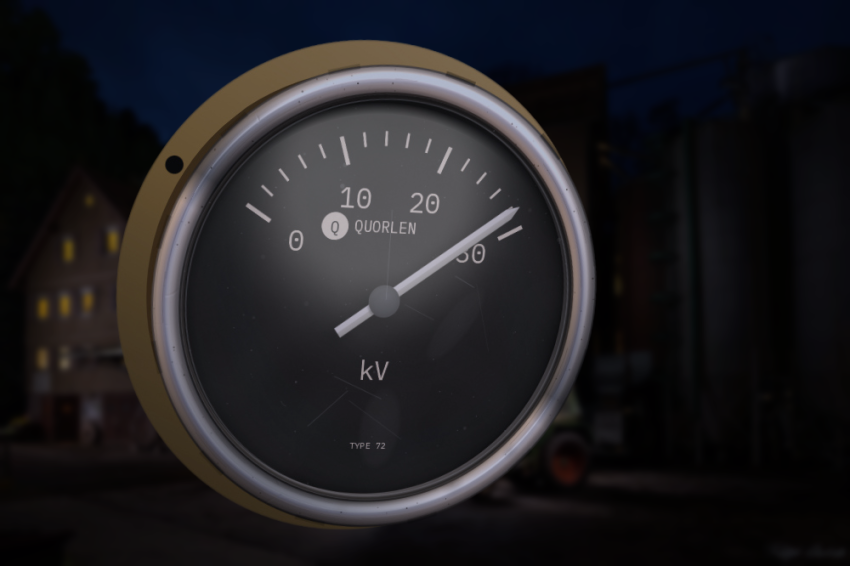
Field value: 28 kV
